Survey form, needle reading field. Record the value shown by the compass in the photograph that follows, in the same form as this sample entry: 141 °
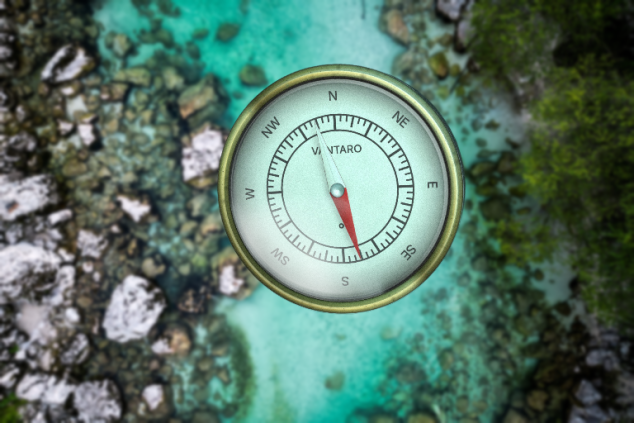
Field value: 165 °
